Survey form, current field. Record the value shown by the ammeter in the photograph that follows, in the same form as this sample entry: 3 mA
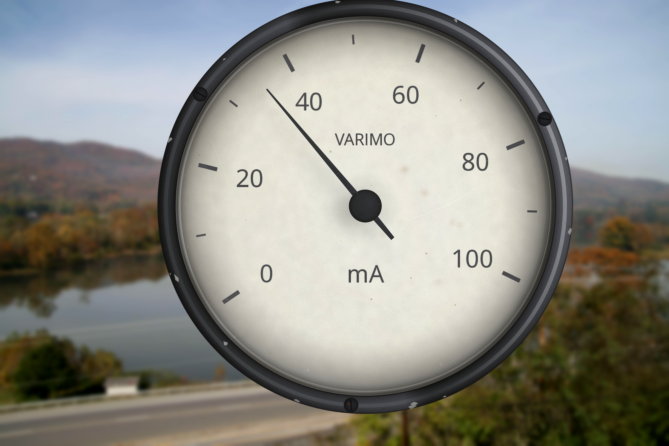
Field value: 35 mA
